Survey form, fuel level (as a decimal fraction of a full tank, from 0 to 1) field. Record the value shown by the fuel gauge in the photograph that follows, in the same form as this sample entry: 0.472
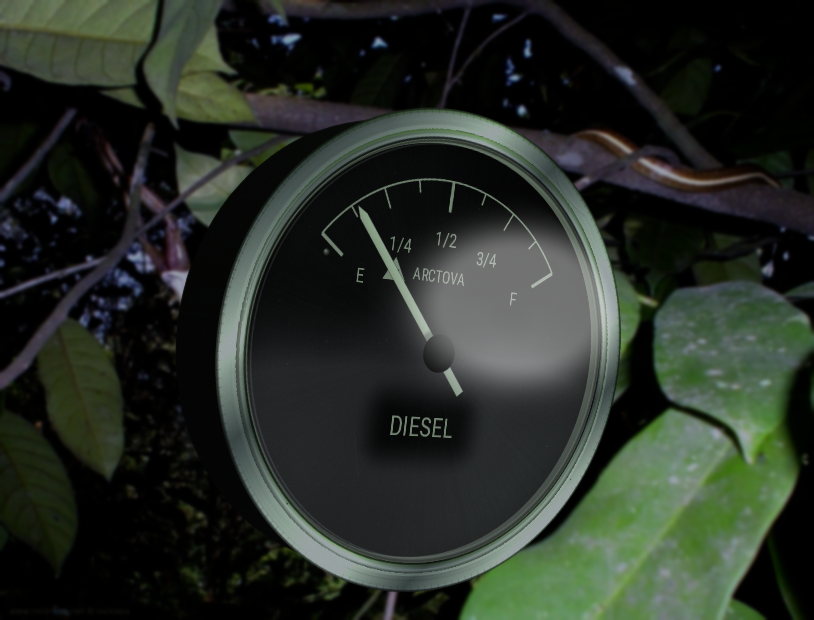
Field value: 0.125
